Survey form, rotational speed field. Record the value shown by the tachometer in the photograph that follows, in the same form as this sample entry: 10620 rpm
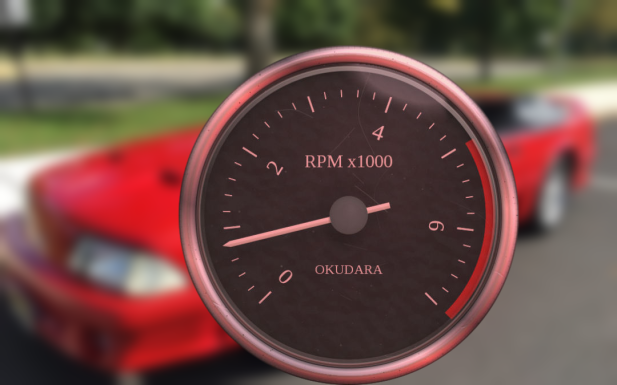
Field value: 800 rpm
